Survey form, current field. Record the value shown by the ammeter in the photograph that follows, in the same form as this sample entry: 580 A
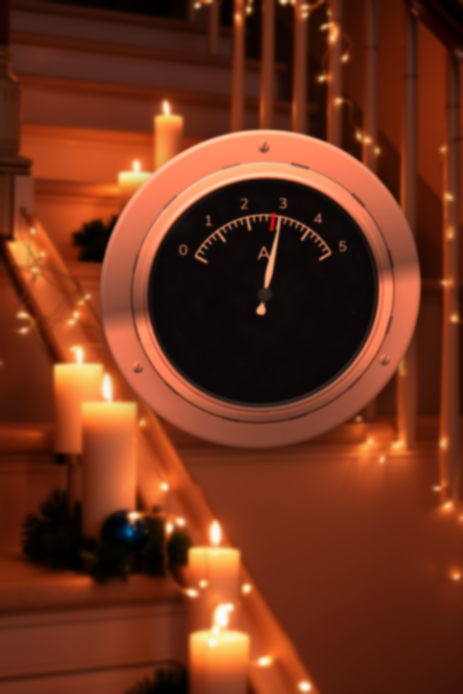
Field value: 3 A
